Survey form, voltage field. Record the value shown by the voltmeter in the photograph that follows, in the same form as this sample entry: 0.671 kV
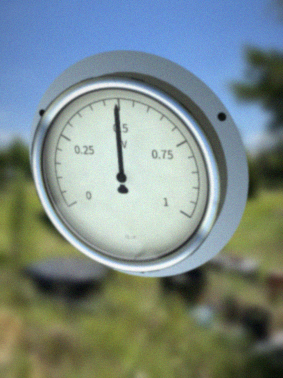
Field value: 0.5 kV
